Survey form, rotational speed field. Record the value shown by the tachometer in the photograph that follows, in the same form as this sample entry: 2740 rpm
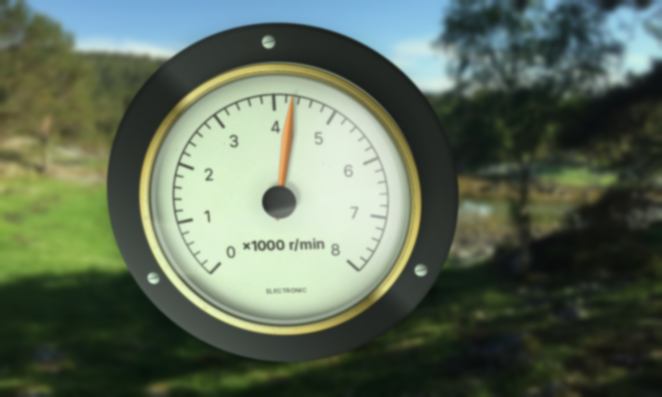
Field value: 4300 rpm
